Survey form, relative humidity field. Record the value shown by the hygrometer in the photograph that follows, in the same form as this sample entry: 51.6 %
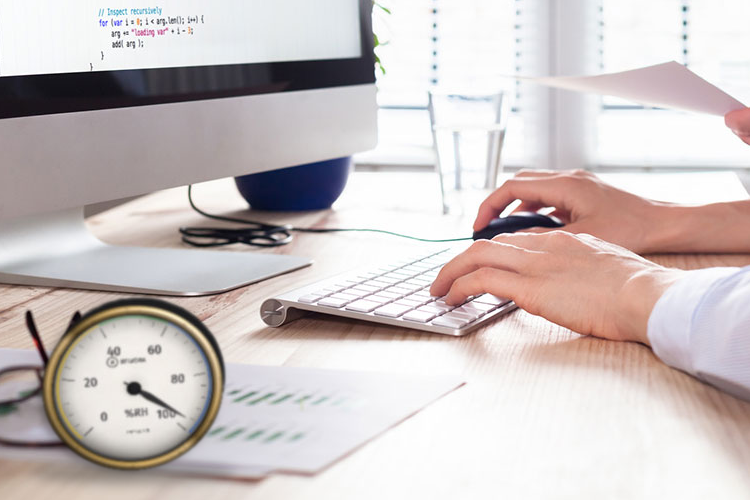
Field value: 96 %
